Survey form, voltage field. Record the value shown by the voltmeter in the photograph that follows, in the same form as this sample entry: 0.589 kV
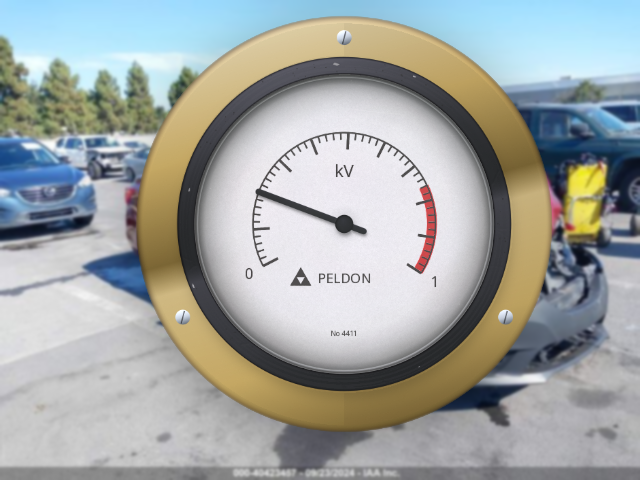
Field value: 0.2 kV
